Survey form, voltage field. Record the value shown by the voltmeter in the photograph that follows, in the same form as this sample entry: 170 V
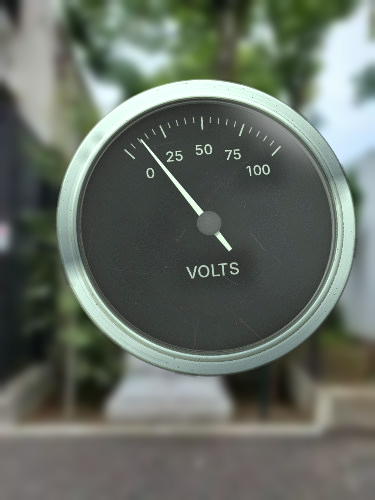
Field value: 10 V
